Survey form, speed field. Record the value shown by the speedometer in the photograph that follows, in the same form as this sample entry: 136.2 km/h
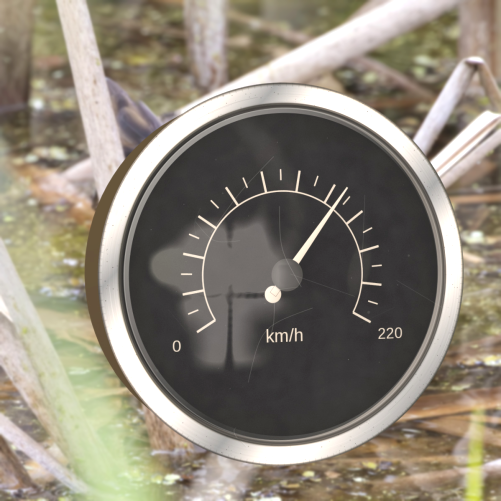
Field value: 145 km/h
